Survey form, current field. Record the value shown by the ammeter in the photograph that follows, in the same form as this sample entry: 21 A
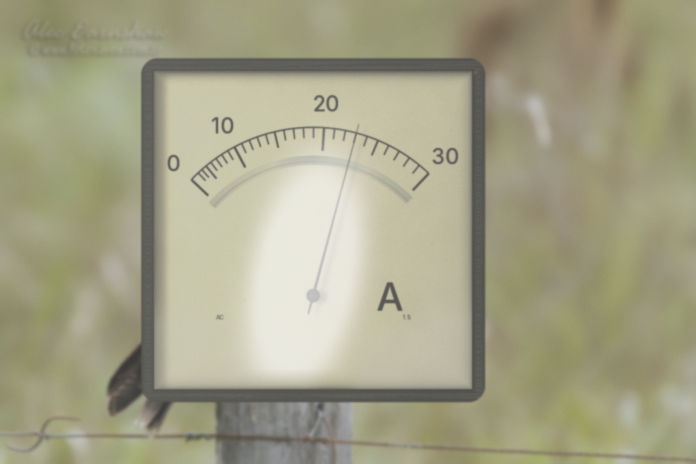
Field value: 23 A
